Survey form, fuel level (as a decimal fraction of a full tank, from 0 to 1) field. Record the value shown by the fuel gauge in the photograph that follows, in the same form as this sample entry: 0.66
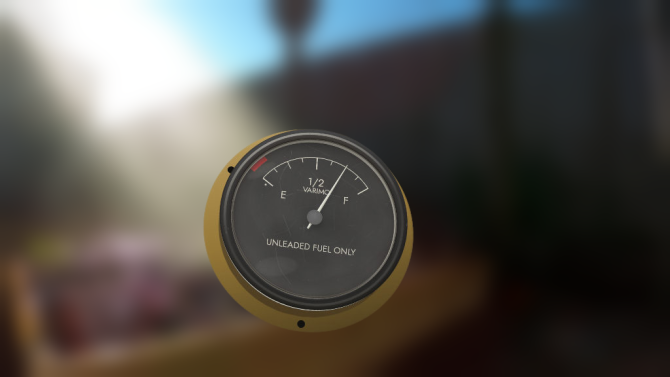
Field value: 0.75
